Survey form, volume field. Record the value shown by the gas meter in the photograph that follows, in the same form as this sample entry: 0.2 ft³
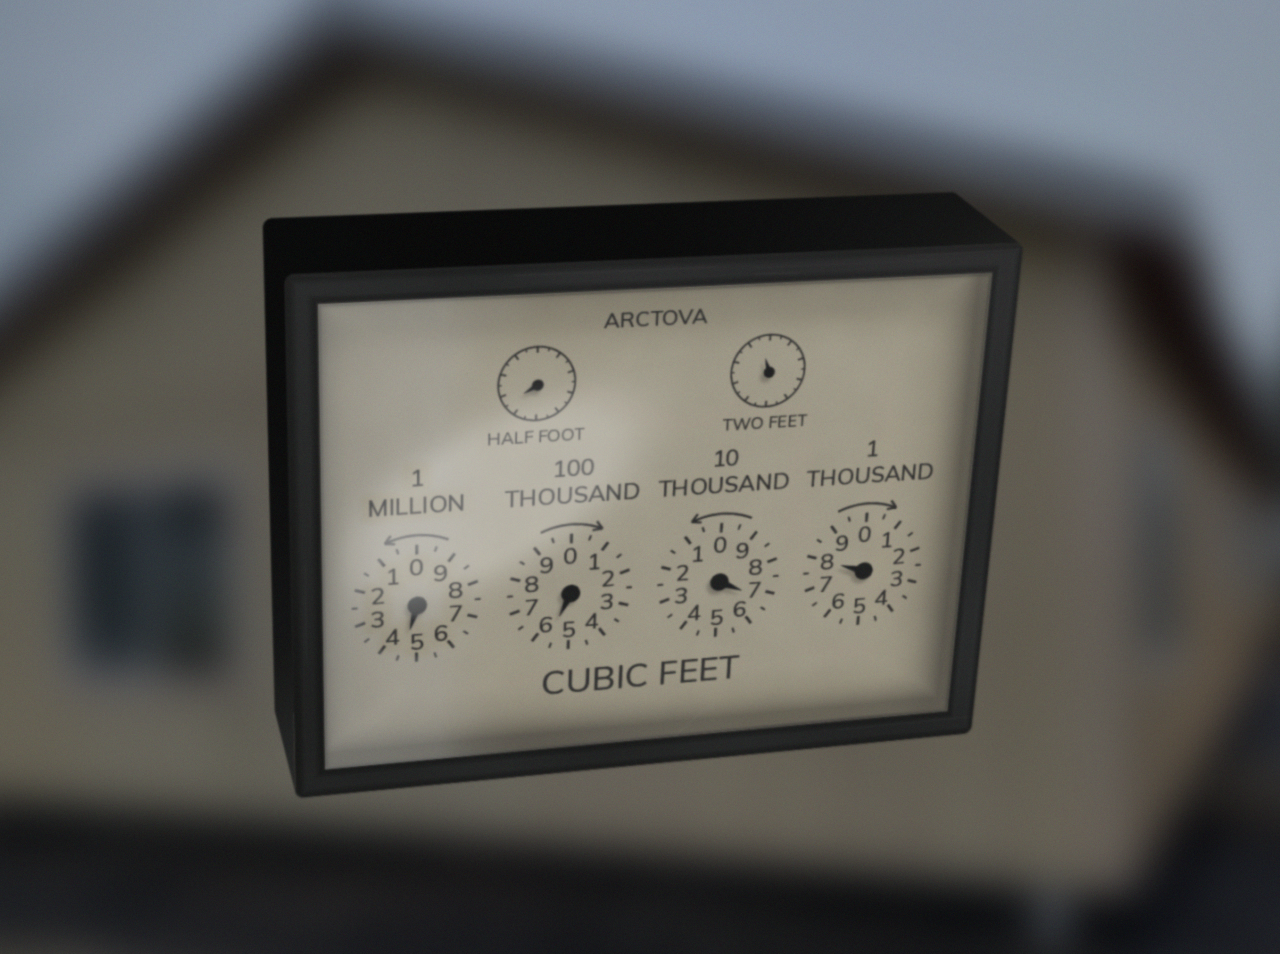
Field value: 456800 ft³
